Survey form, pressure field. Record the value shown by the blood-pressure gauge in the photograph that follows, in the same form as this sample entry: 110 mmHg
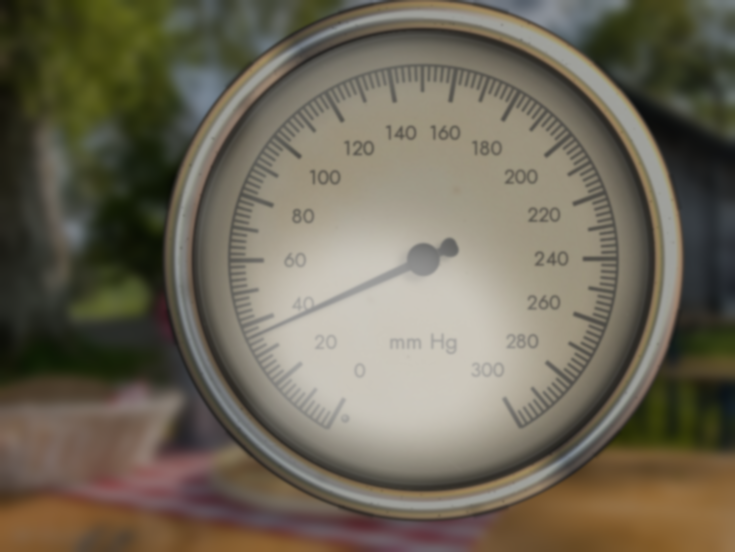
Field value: 36 mmHg
